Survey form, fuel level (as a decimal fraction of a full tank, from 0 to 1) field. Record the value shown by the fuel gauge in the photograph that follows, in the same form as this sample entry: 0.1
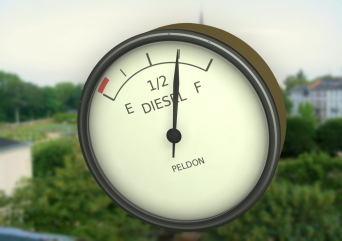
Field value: 0.75
